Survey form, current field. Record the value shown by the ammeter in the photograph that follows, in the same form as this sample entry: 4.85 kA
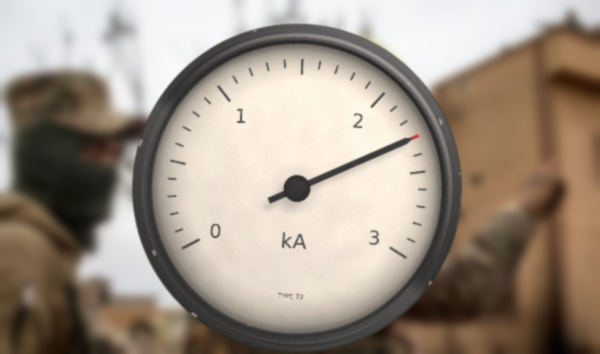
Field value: 2.3 kA
